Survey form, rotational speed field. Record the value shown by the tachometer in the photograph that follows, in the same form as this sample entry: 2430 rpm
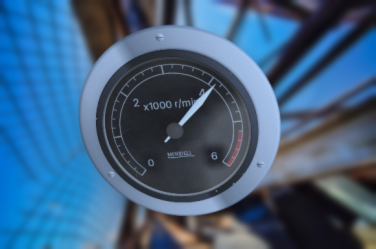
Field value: 4100 rpm
